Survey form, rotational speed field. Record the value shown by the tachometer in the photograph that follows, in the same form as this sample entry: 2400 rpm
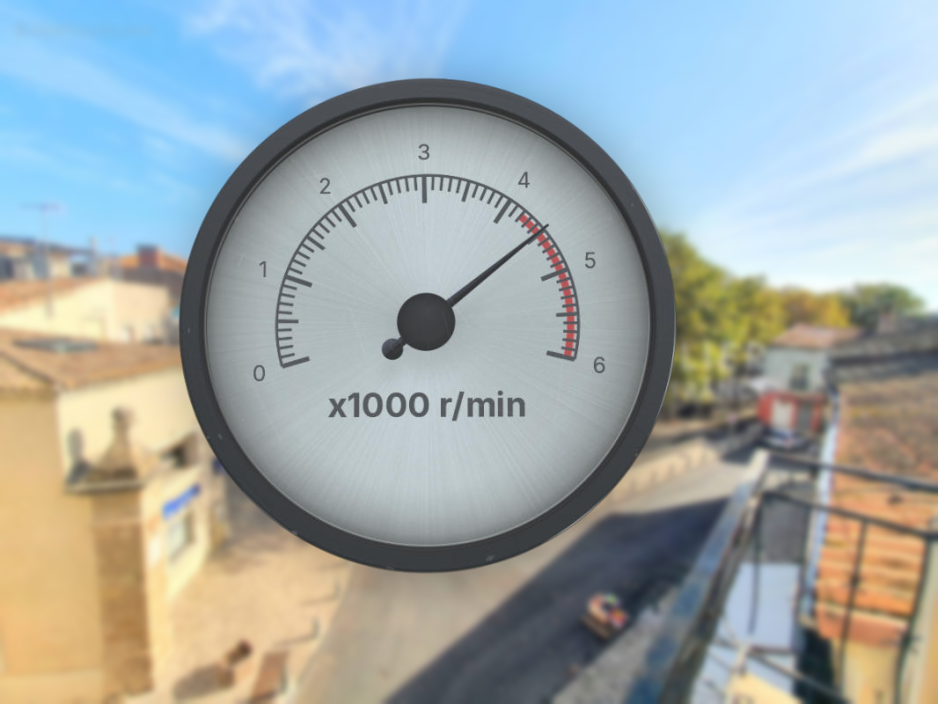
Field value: 4500 rpm
